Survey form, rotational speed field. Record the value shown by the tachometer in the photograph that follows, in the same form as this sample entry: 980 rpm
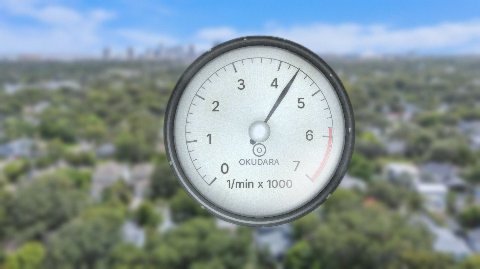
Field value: 4400 rpm
